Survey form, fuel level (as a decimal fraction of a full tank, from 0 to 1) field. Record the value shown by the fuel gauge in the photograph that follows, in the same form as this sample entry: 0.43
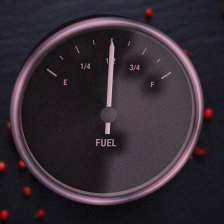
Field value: 0.5
